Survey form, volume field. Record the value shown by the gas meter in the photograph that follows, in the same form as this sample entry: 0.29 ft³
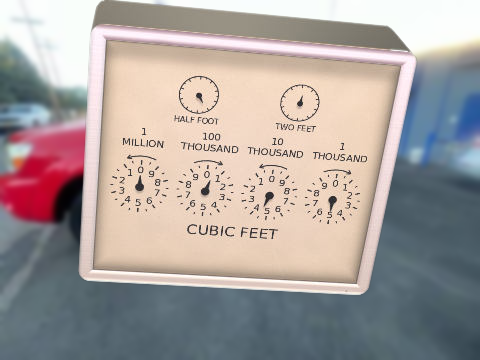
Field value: 4500 ft³
